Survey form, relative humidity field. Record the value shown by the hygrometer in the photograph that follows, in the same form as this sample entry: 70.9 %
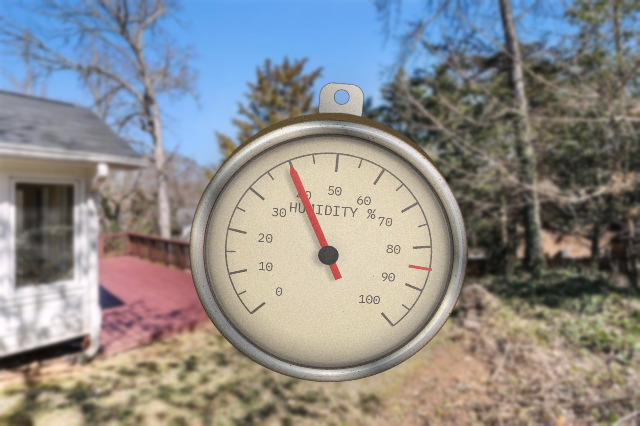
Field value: 40 %
